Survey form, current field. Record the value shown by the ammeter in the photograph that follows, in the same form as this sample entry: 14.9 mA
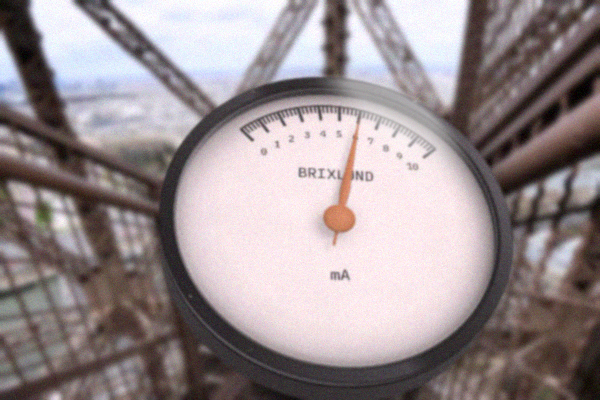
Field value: 6 mA
